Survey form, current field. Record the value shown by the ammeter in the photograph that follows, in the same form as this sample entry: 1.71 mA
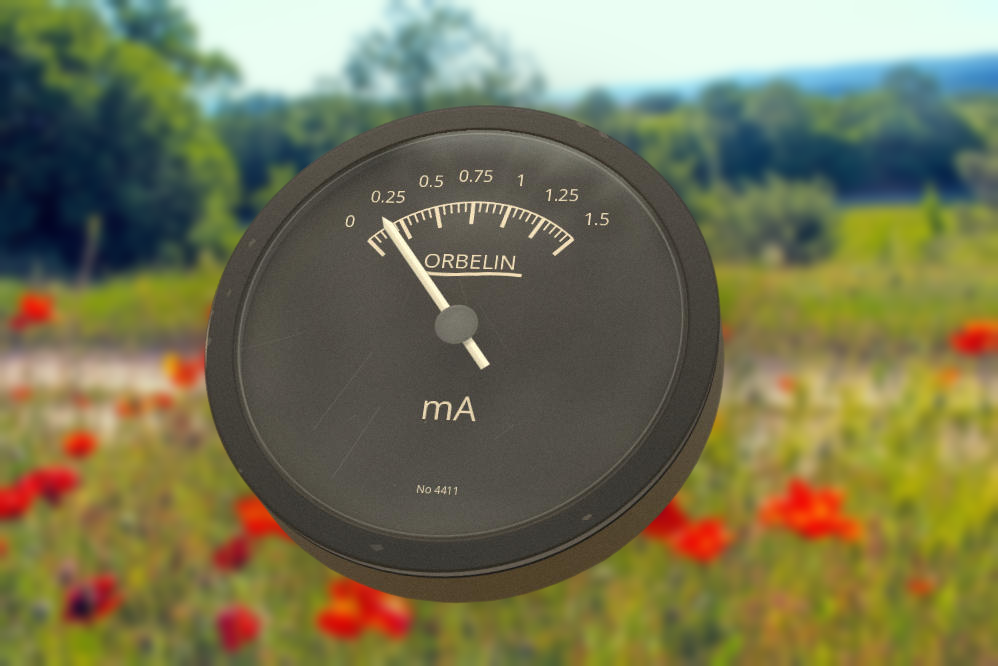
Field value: 0.15 mA
